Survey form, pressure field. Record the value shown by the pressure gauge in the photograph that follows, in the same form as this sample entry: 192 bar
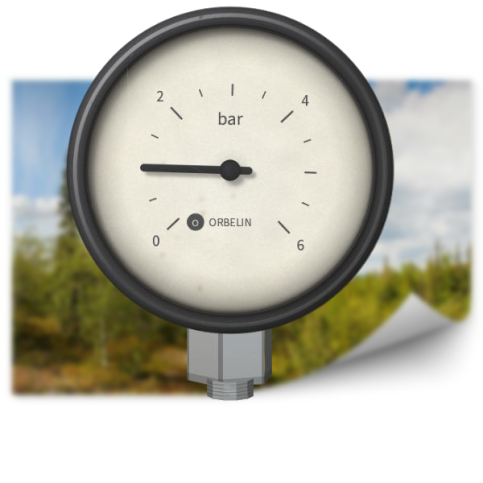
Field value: 1 bar
